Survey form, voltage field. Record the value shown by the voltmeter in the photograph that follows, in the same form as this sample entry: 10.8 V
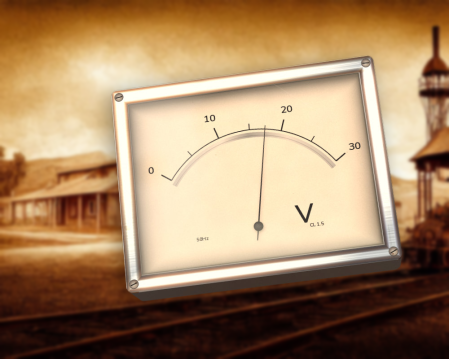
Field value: 17.5 V
